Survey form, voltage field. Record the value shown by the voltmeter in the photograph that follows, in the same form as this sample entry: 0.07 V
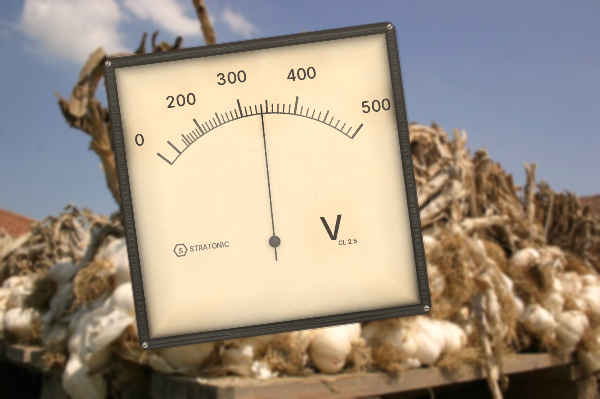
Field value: 340 V
